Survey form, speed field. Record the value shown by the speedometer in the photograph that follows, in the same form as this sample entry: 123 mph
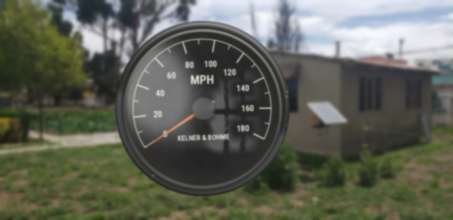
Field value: 0 mph
